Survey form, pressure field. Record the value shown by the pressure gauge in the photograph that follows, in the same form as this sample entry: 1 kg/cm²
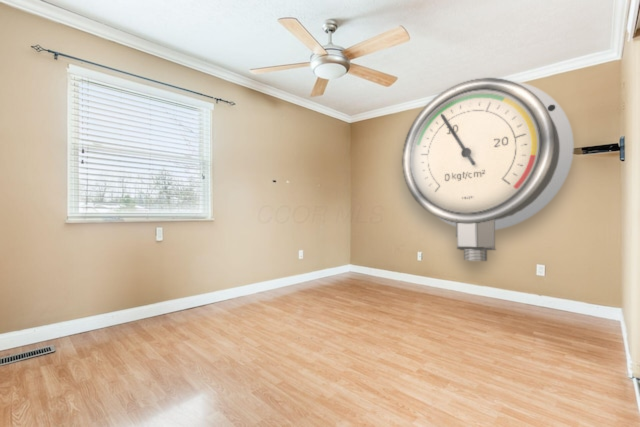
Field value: 10 kg/cm²
